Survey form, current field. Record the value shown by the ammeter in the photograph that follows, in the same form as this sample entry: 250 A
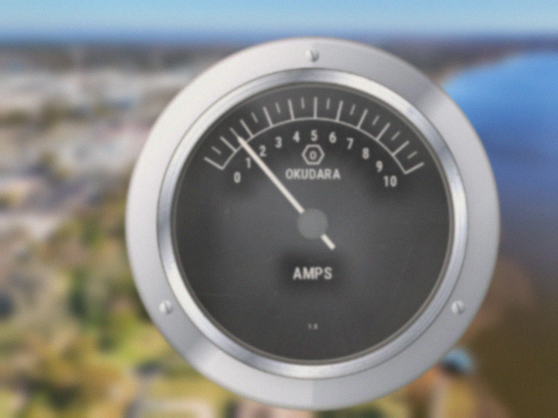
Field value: 1.5 A
